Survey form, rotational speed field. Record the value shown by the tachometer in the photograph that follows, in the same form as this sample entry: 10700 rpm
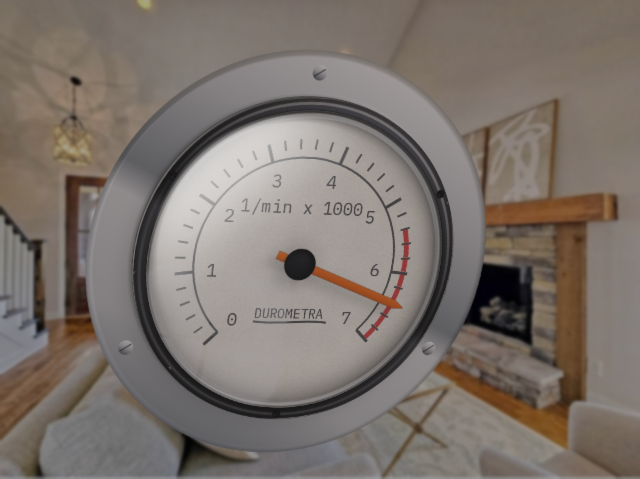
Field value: 6400 rpm
